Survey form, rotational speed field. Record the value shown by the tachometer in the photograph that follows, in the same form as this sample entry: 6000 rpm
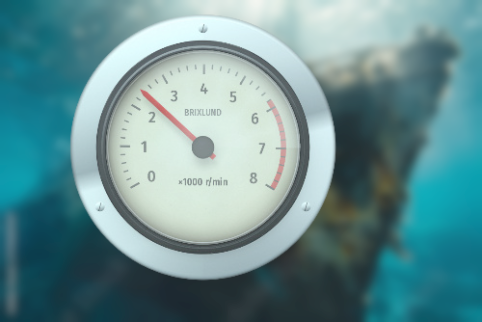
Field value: 2400 rpm
